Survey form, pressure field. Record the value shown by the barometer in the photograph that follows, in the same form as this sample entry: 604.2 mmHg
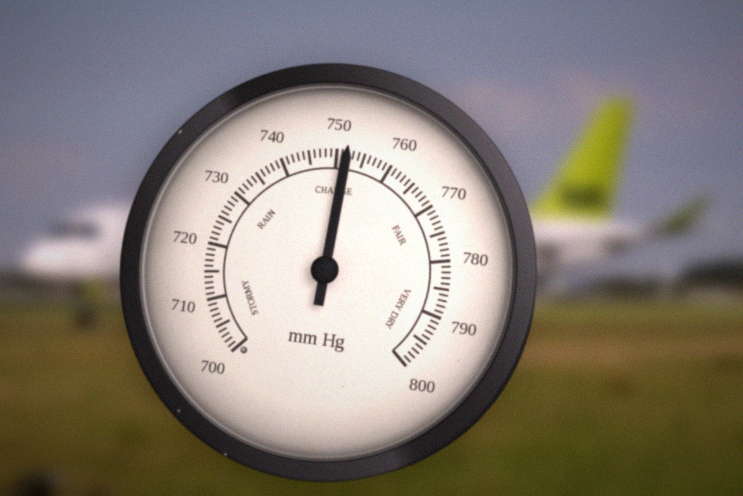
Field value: 752 mmHg
